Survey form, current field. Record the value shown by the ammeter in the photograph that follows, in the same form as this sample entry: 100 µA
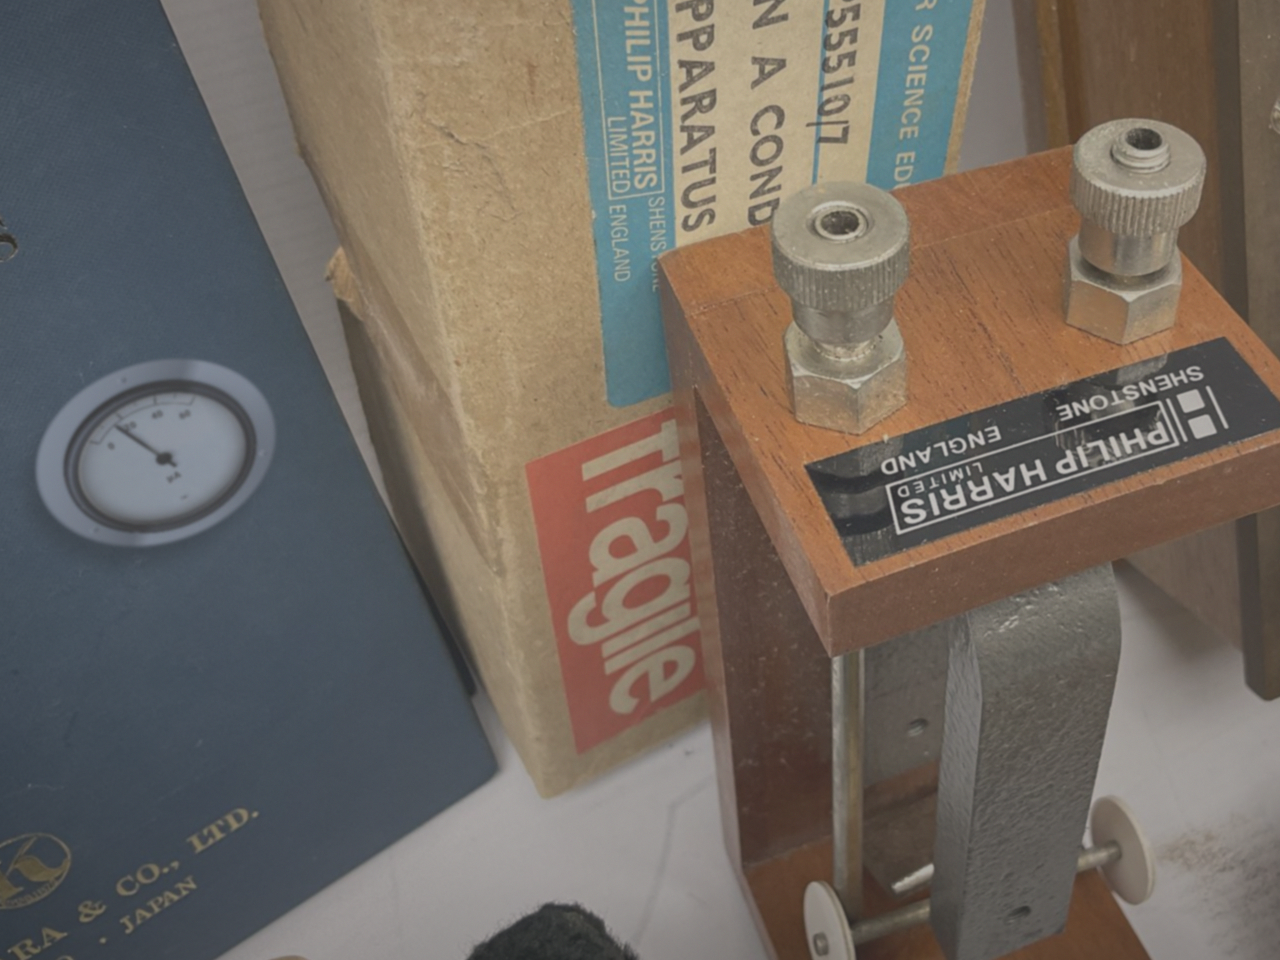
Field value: 15 µA
